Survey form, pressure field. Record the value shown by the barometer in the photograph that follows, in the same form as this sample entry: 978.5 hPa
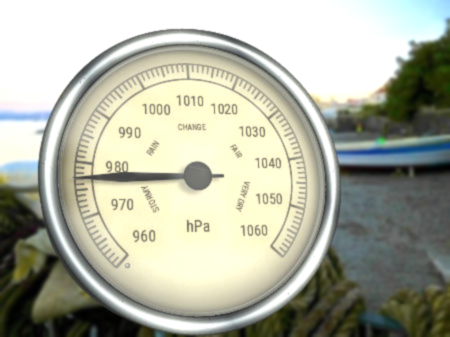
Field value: 977 hPa
